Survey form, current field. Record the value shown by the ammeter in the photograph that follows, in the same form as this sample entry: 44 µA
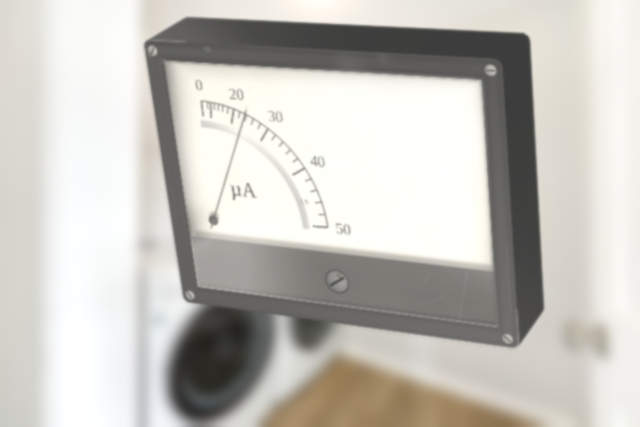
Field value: 24 µA
